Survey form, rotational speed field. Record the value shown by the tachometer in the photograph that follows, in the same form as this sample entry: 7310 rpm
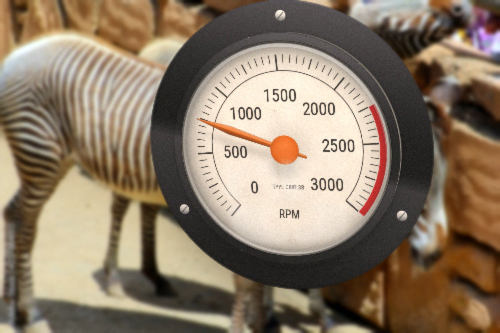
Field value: 750 rpm
